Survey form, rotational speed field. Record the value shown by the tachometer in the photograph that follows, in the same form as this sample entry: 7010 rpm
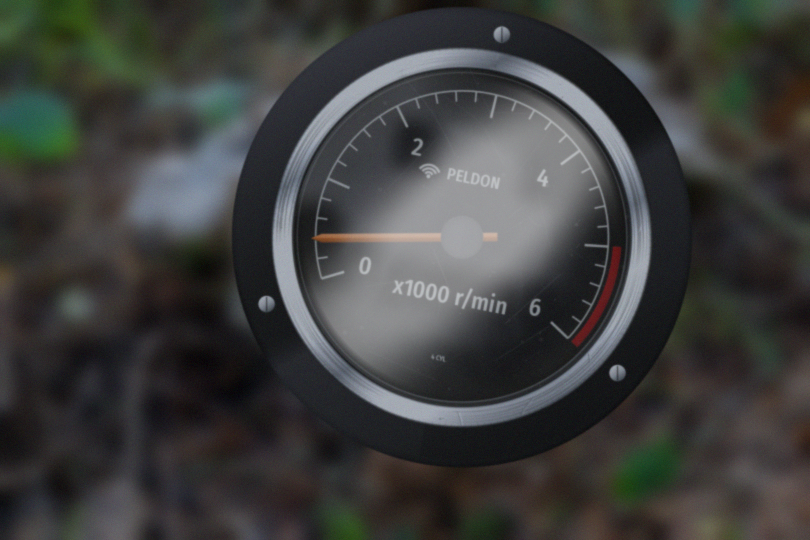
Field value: 400 rpm
